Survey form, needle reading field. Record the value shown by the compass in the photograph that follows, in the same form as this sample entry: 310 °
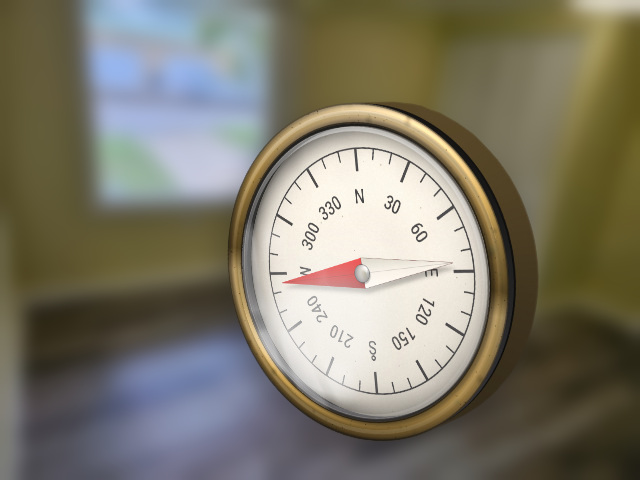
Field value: 265 °
